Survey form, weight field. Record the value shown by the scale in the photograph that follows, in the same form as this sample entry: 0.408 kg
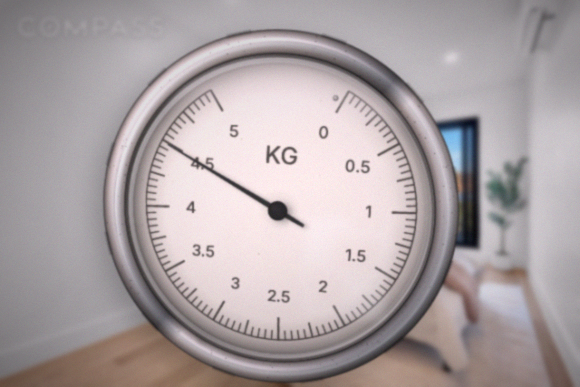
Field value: 4.5 kg
